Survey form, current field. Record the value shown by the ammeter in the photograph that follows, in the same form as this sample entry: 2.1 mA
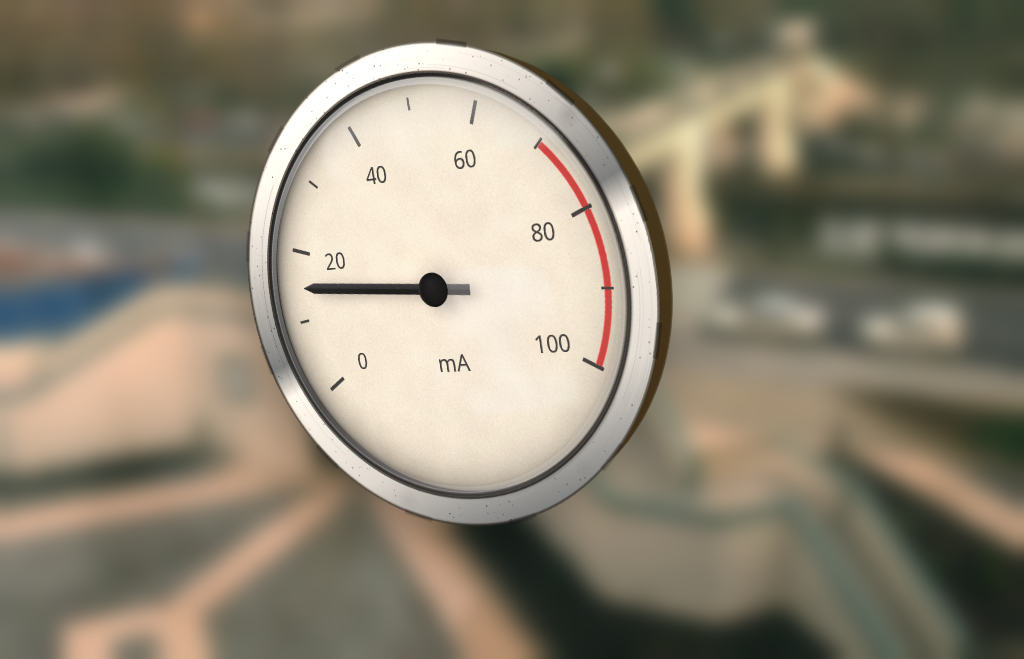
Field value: 15 mA
